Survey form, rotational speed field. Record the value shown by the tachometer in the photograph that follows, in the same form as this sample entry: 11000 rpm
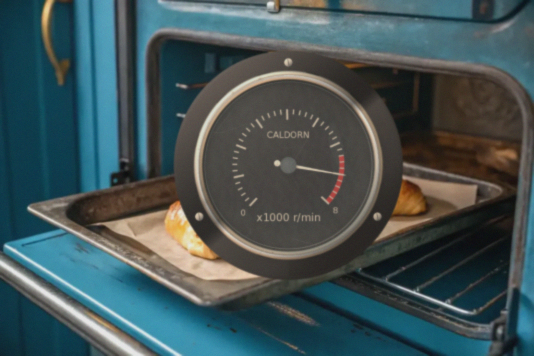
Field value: 7000 rpm
